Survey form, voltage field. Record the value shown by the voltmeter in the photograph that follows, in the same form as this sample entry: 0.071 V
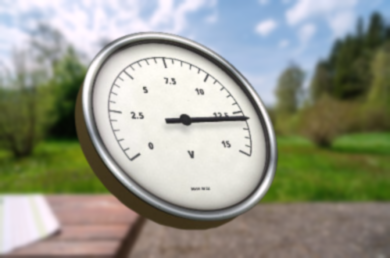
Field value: 13 V
